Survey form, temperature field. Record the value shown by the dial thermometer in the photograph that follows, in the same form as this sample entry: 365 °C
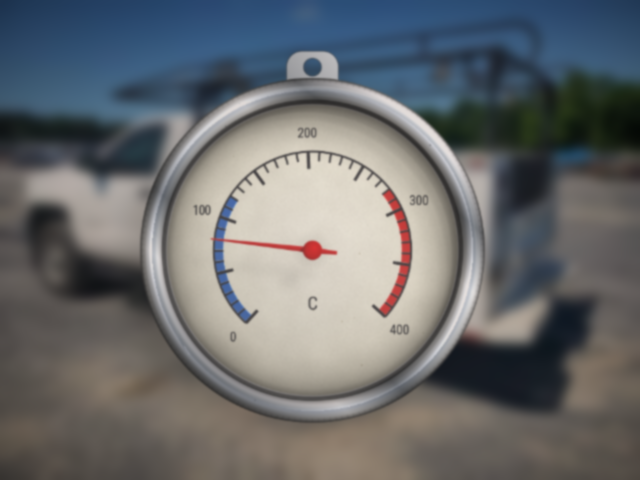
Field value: 80 °C
